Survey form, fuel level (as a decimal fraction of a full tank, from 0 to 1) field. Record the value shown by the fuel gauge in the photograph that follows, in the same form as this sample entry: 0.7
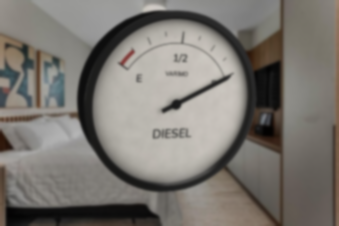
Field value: 1
